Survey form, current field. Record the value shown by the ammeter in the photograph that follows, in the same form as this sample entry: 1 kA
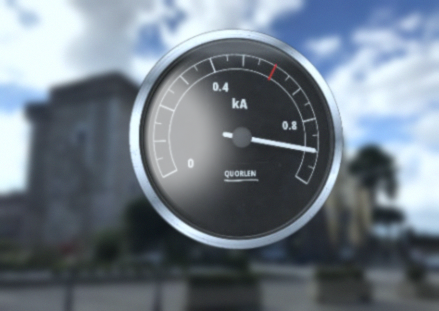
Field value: 0.9 kA
